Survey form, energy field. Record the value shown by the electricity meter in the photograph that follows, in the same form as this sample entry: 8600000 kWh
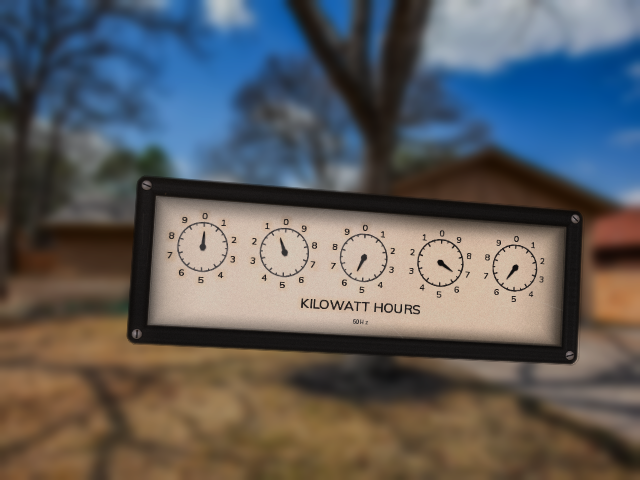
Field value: 566 kWh
